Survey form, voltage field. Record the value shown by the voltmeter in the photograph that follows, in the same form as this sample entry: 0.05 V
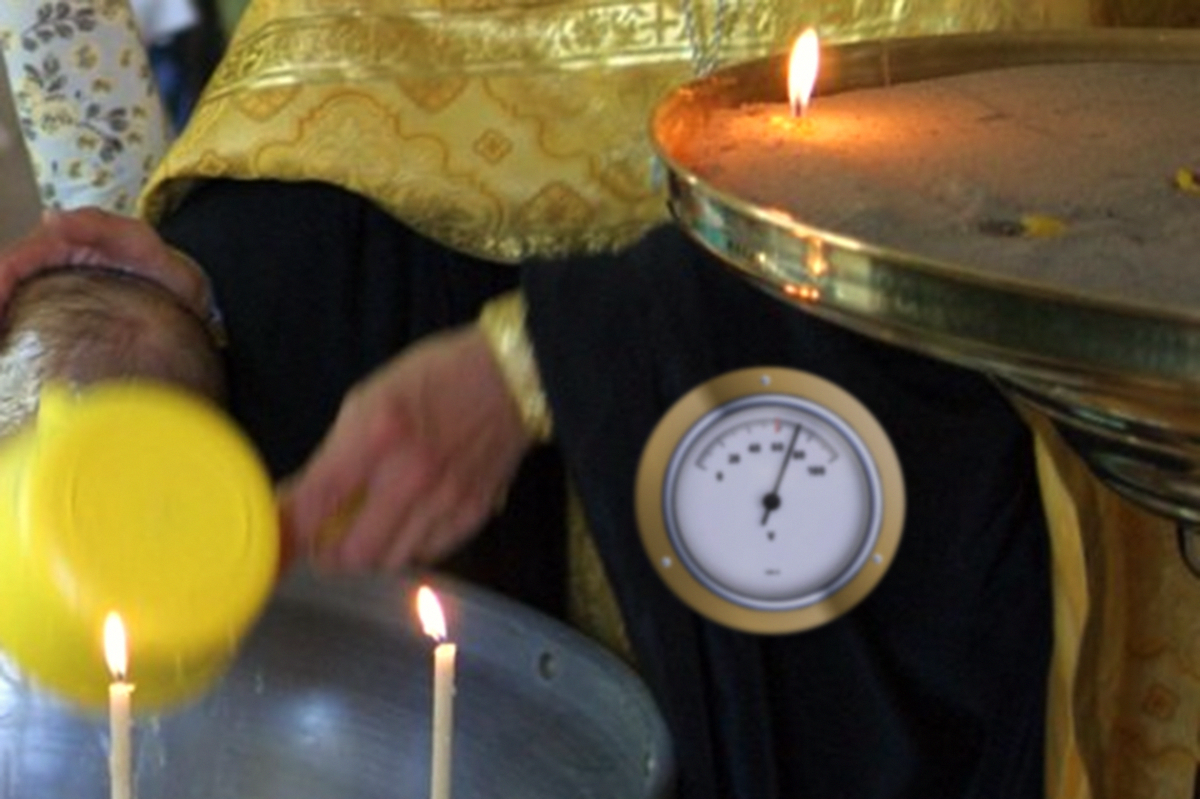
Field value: 70 V
